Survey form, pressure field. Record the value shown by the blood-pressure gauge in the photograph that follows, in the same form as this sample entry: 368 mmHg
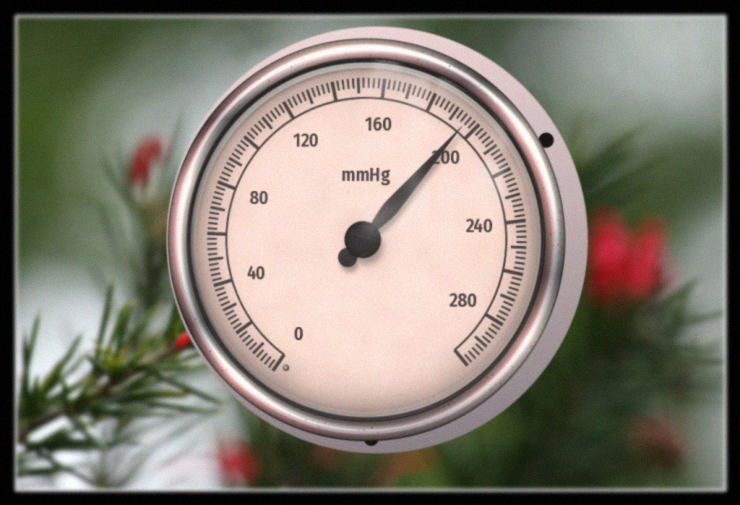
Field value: 196 mmHg
